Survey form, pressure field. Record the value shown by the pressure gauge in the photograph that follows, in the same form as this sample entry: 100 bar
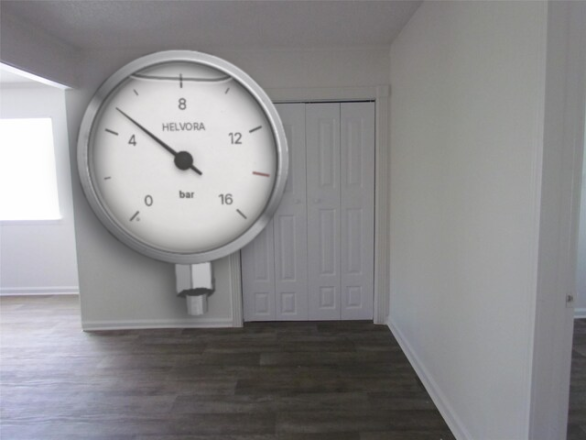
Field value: 5 bar
